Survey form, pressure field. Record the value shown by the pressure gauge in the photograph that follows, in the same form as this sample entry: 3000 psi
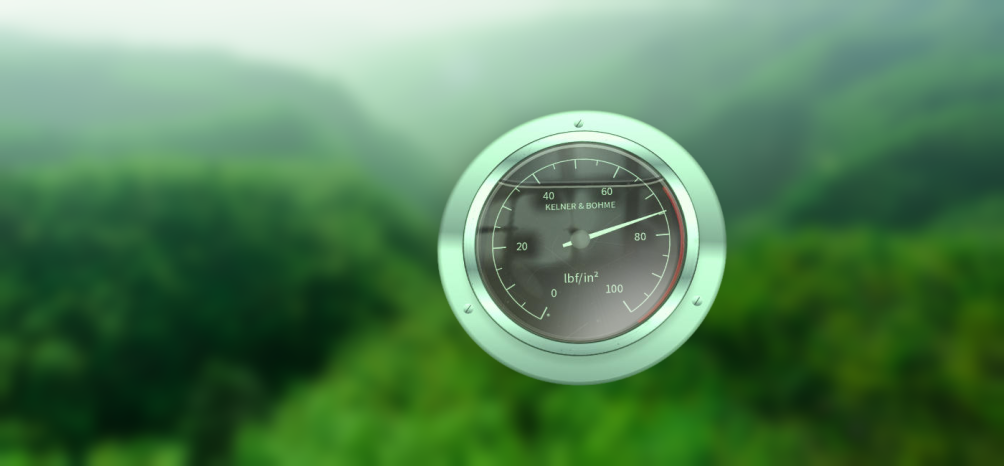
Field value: 75 psi
